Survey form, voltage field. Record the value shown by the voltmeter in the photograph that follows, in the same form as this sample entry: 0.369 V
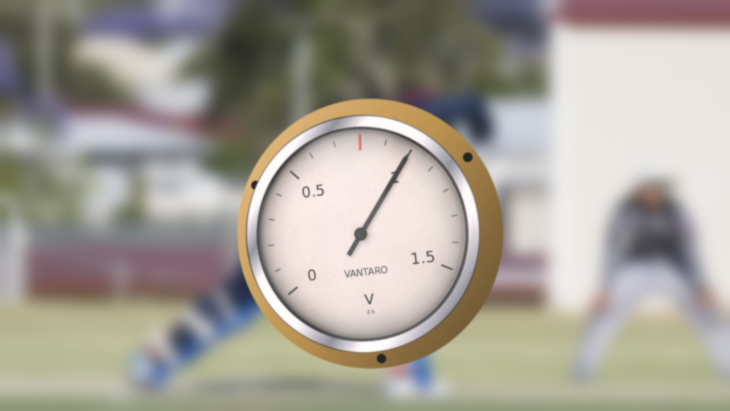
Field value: 1 V
